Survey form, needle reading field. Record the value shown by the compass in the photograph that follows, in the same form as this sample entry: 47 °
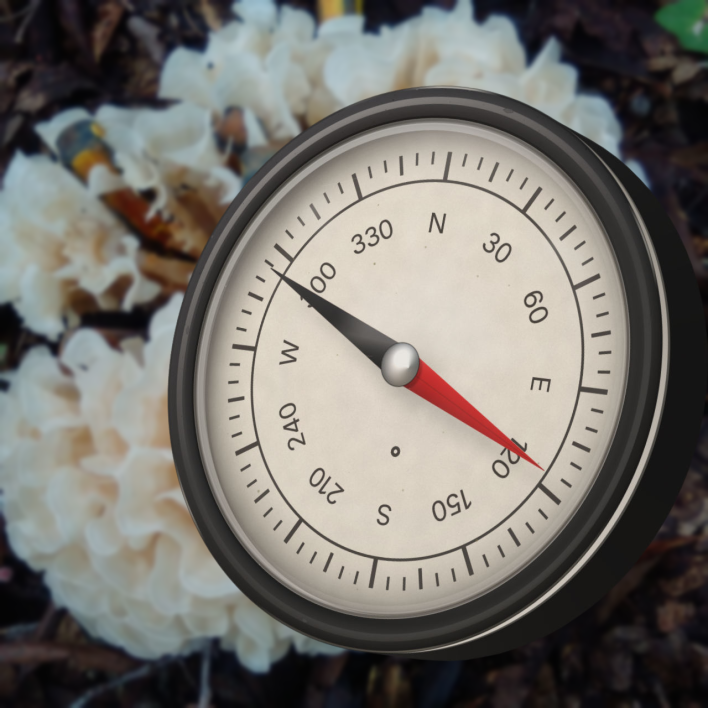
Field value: 115 °
